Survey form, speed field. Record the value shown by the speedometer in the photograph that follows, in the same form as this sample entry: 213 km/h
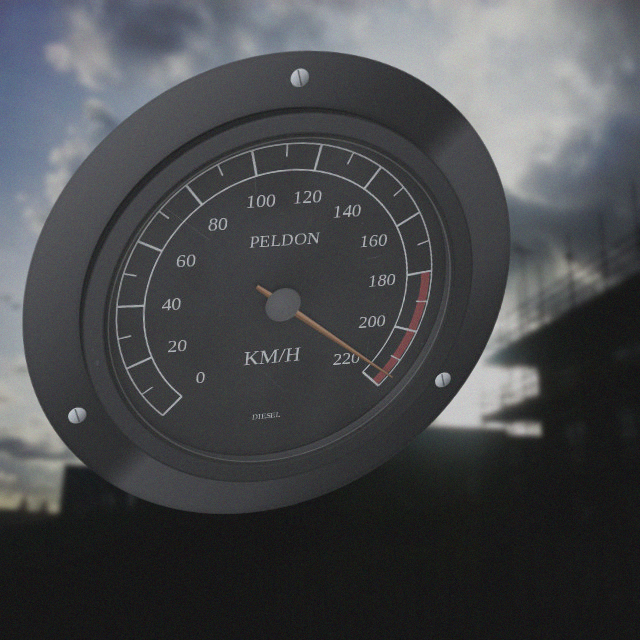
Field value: 215 km/h
